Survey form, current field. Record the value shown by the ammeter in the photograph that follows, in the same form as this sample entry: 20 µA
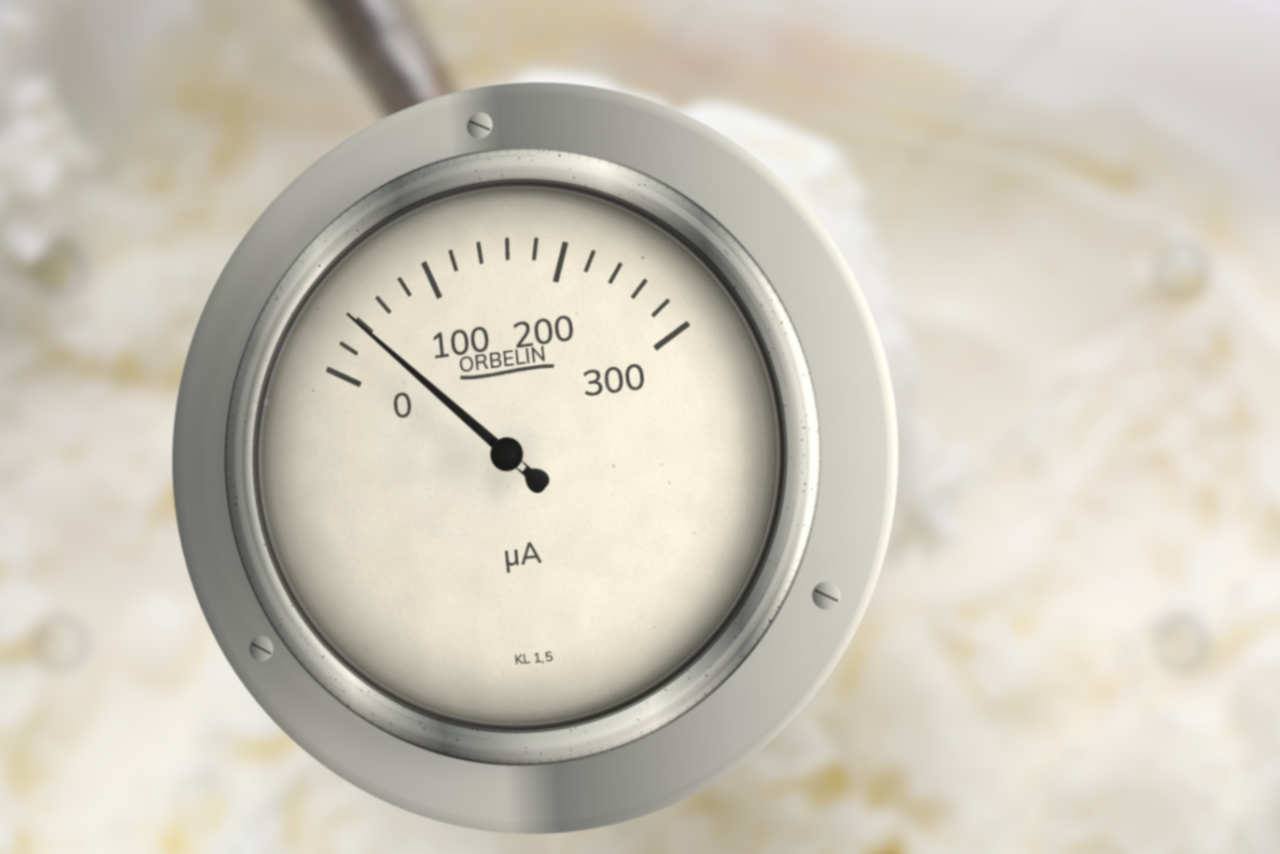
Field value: 40 µA
